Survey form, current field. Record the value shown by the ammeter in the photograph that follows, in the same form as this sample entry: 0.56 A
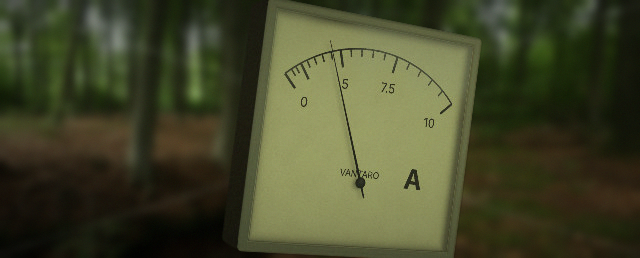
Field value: 4.5 A
